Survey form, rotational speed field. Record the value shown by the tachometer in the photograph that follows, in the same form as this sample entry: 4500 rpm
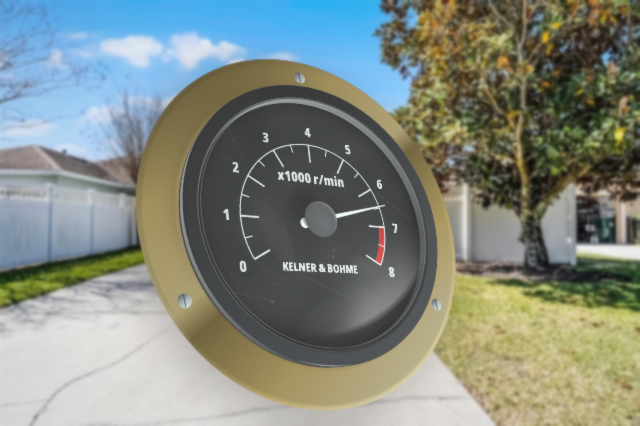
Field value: 6500 rpm
